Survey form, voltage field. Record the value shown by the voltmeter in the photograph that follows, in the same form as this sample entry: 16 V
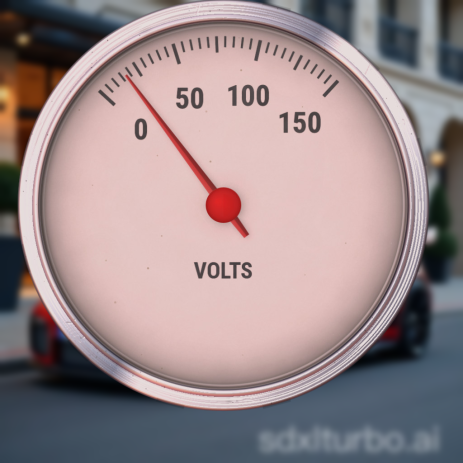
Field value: 17.5 V
